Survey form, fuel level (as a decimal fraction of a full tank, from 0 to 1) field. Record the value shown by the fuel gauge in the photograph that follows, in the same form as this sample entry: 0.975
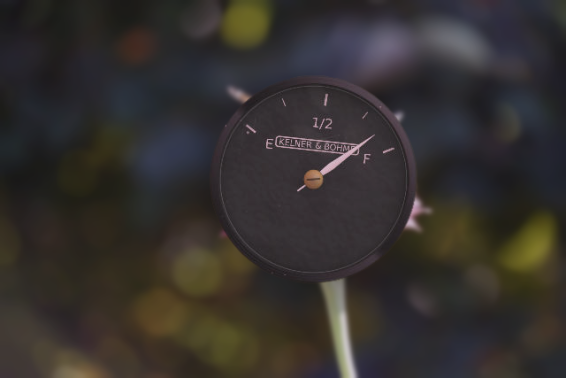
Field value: 0.875
